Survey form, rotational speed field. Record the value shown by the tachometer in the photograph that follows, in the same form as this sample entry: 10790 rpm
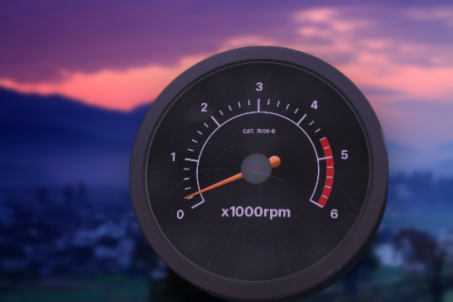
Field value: 200 rpm
